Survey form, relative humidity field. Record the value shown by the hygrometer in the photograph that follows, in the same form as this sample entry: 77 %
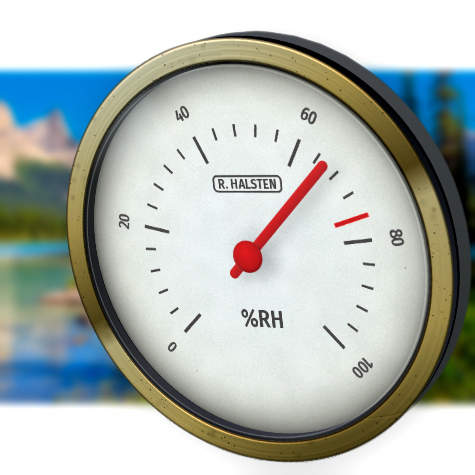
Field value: 66 %
